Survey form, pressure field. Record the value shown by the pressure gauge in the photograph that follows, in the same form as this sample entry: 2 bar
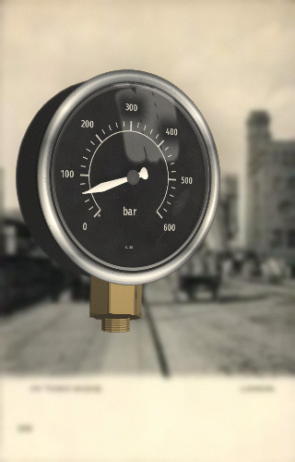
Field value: 60 bar
